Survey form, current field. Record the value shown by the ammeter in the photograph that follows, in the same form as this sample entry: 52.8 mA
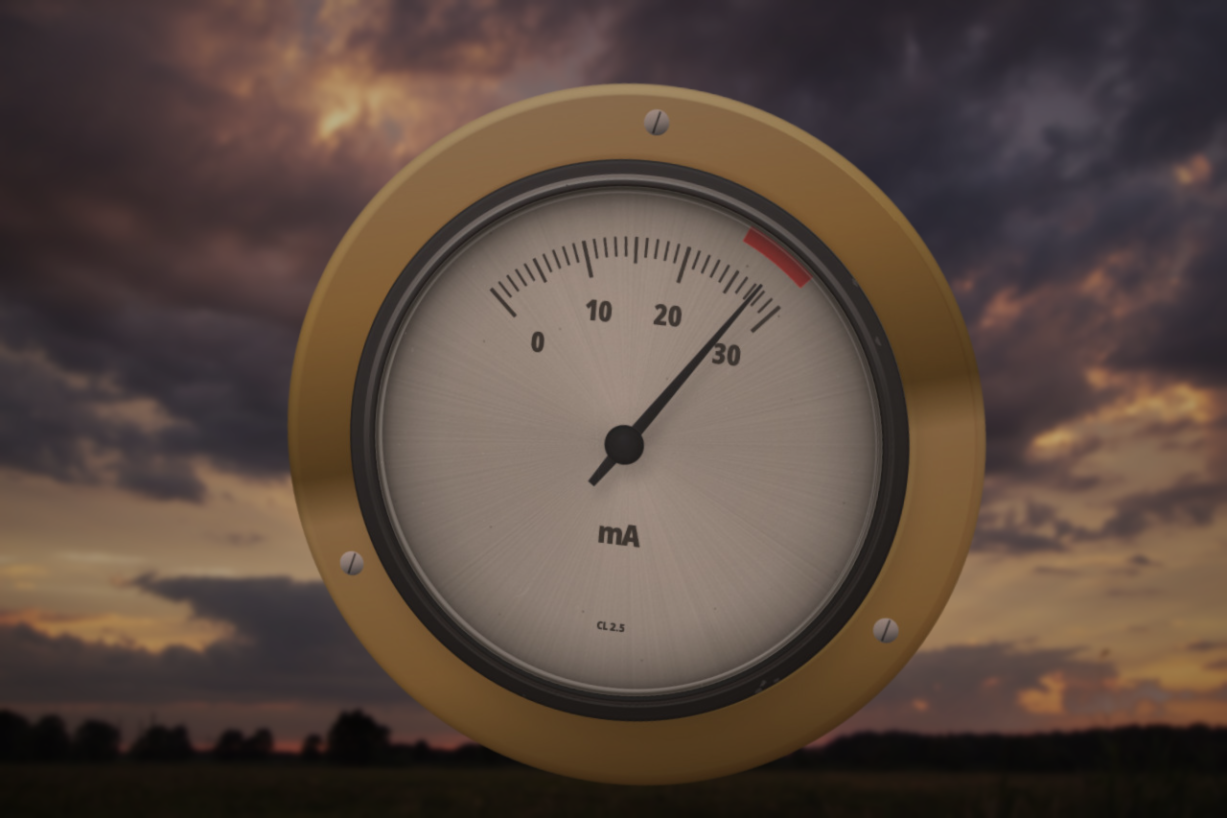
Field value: 27.5 mA
